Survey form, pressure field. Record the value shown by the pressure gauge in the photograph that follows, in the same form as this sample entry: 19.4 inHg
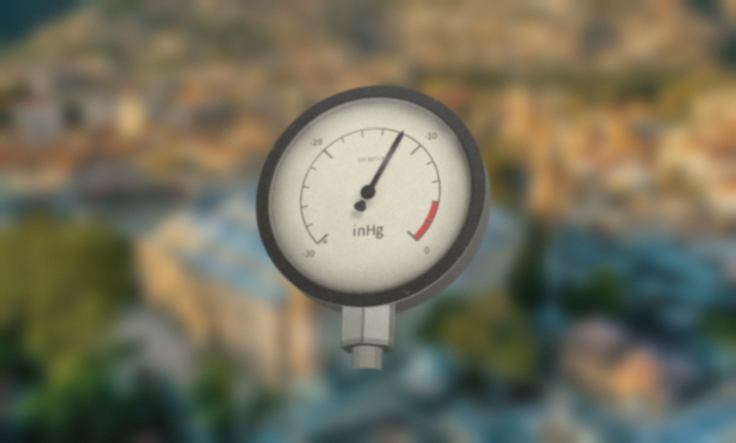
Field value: -12 inHg
